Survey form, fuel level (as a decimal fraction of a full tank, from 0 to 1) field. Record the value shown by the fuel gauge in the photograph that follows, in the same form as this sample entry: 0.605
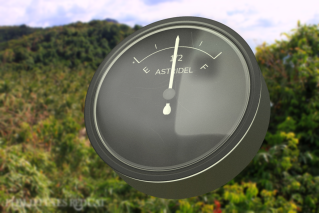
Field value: 0.5
